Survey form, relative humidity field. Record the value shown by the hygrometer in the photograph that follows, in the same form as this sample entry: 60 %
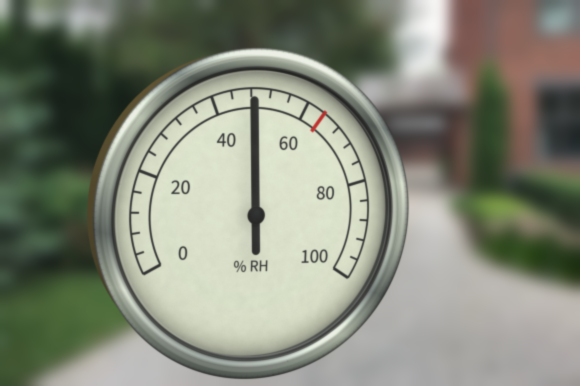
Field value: 48 %
